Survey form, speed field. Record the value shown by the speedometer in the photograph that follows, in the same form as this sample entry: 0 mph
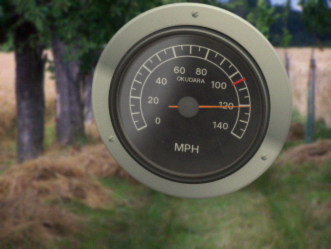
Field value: 120 mph
